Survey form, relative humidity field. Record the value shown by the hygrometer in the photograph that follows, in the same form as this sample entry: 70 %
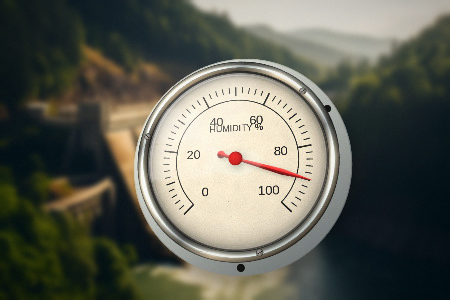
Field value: 90 %
